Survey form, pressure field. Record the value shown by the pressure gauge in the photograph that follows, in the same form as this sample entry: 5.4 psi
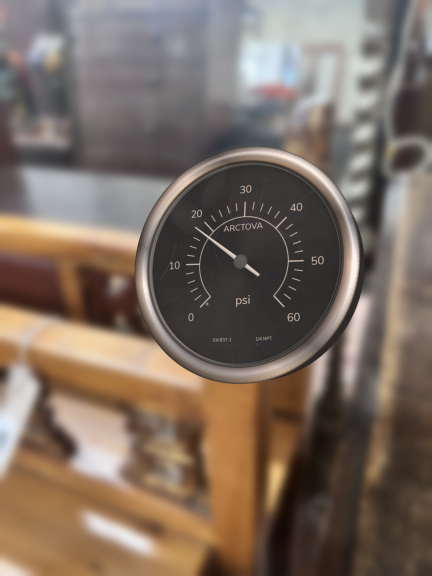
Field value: 18 psi
